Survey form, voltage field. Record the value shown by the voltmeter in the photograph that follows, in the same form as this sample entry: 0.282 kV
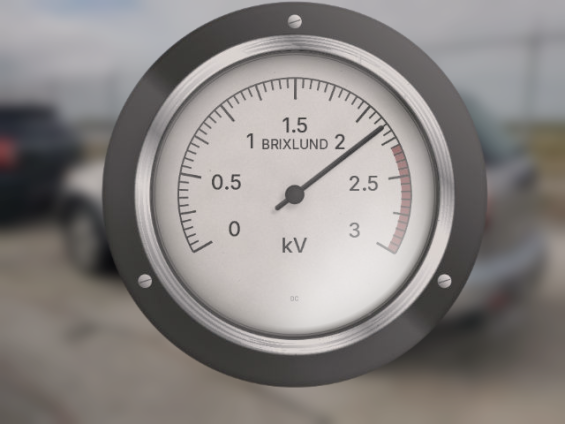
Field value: 2.15 kV
